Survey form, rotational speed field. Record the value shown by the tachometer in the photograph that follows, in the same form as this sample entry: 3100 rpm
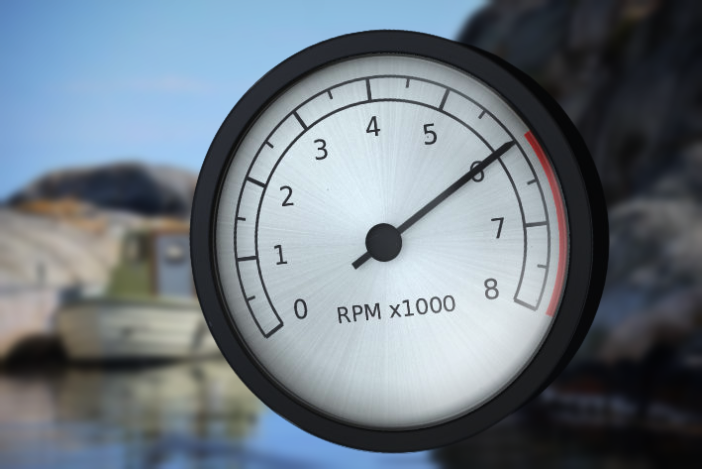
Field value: 6000 rpm
